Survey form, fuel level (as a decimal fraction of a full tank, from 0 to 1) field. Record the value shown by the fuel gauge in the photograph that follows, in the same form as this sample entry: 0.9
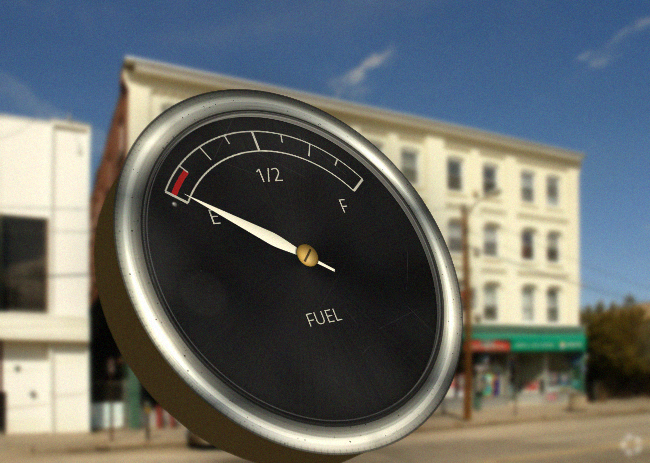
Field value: 0
